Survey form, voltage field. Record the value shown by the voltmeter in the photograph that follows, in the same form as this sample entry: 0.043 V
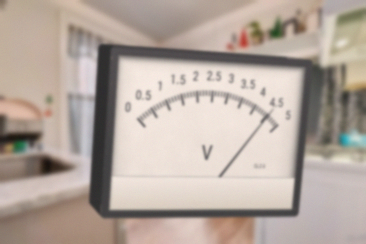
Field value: 4.5 V
